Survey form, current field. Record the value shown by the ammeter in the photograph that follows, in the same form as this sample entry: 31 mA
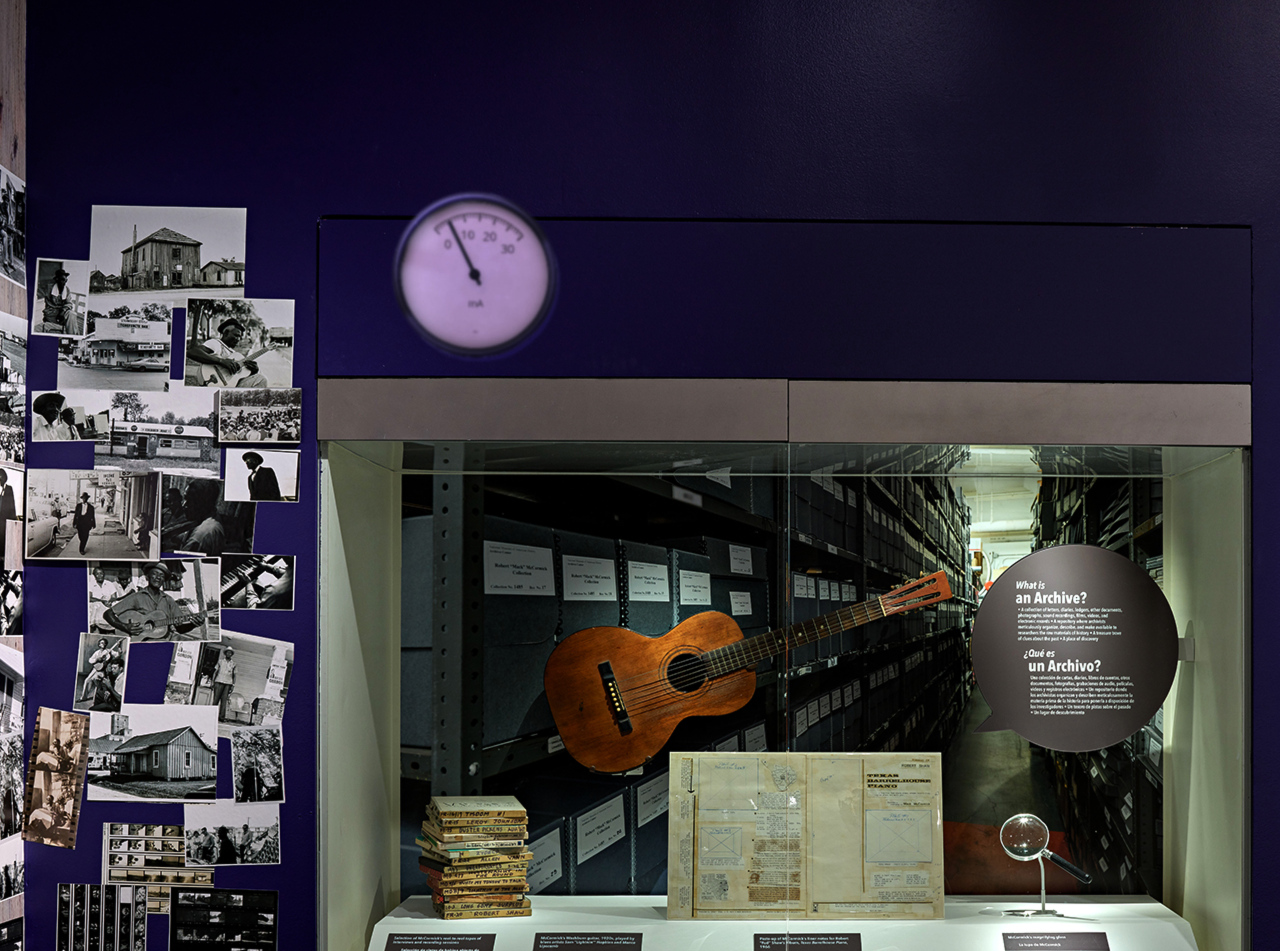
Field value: 5 mA
